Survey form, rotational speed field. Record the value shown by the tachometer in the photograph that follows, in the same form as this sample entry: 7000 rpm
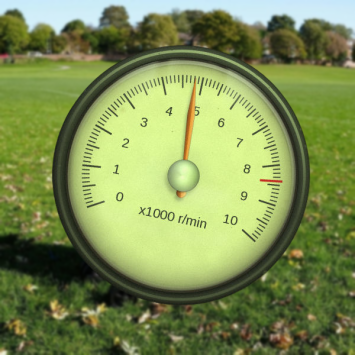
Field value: 4800 rpm
